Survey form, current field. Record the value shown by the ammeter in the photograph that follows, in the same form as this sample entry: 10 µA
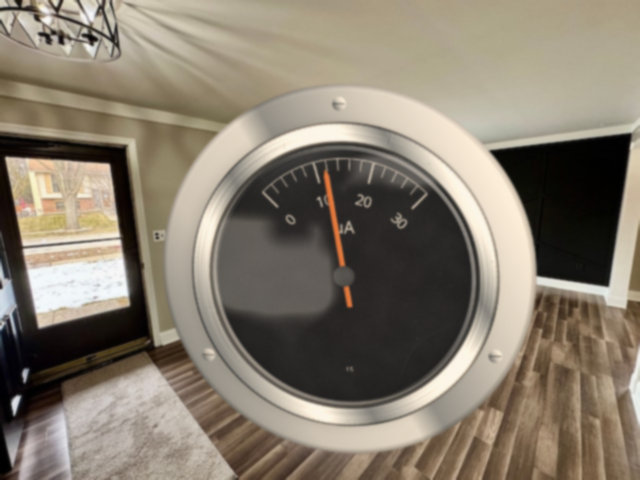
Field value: 12 µA
